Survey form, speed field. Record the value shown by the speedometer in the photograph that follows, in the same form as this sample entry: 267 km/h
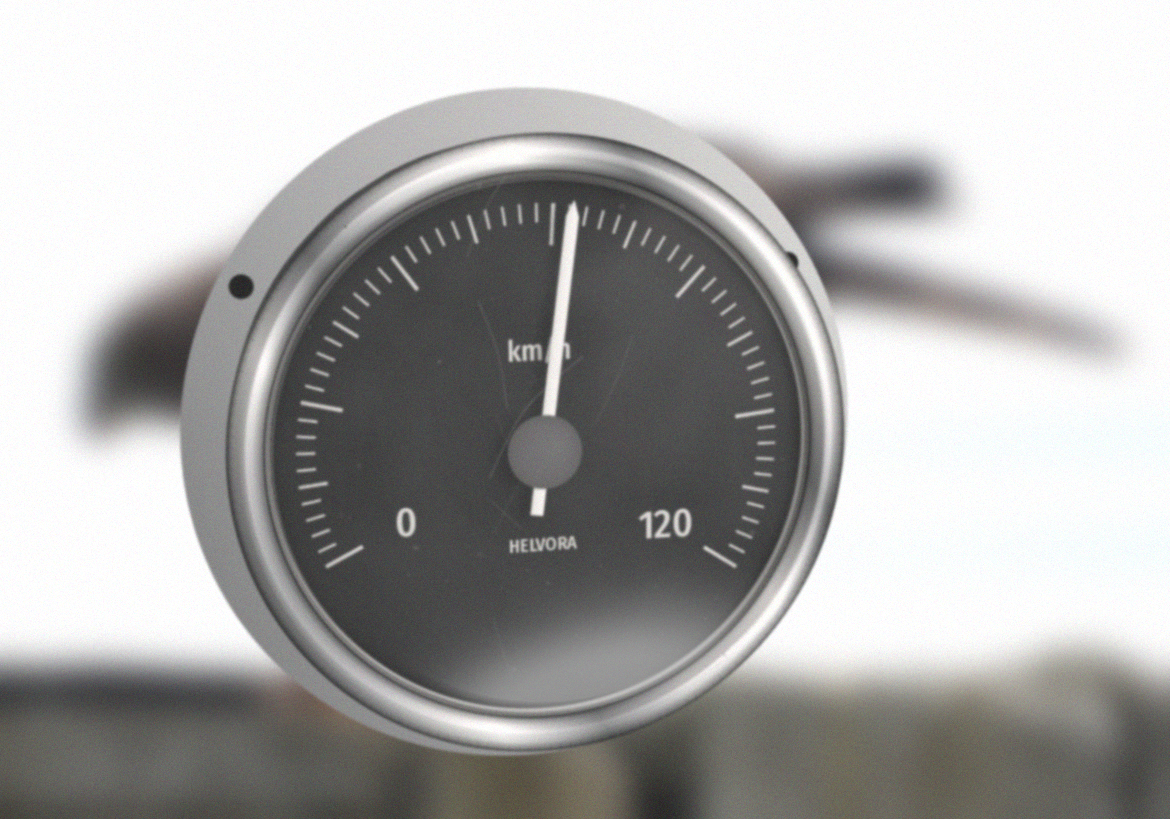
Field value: 62 km/h
